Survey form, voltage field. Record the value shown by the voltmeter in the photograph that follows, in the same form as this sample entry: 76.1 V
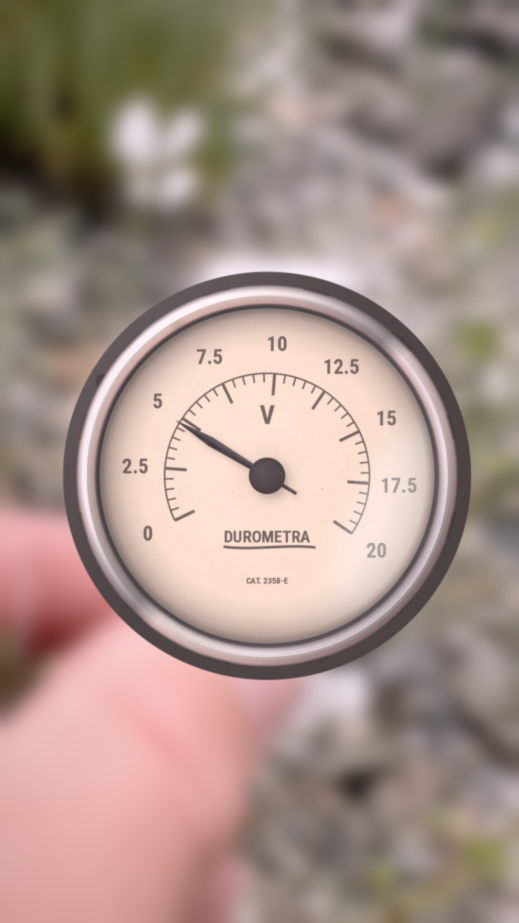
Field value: 4.75 V
